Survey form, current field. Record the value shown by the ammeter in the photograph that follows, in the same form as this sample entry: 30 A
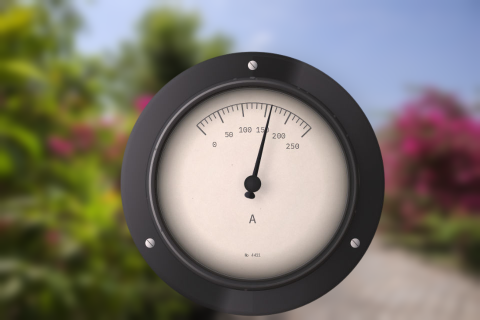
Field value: 160 A
